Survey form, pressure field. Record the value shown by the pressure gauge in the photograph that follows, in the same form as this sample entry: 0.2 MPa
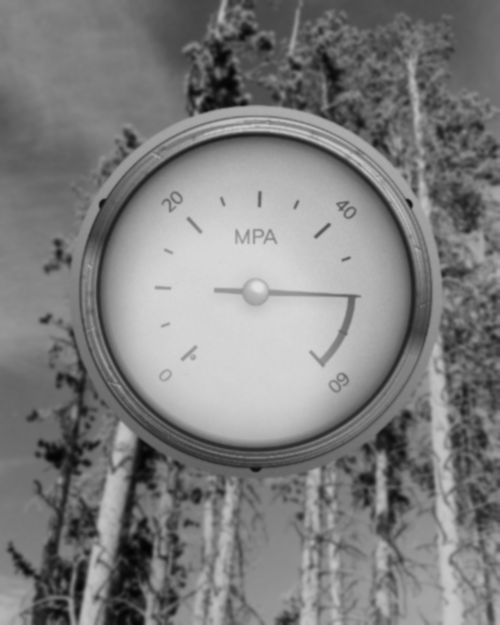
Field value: 50 MPa
